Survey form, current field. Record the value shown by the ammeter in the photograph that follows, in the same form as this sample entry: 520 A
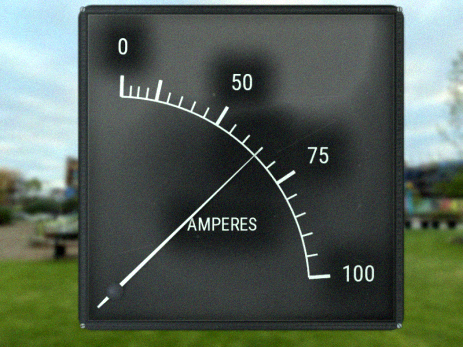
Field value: 65 A
